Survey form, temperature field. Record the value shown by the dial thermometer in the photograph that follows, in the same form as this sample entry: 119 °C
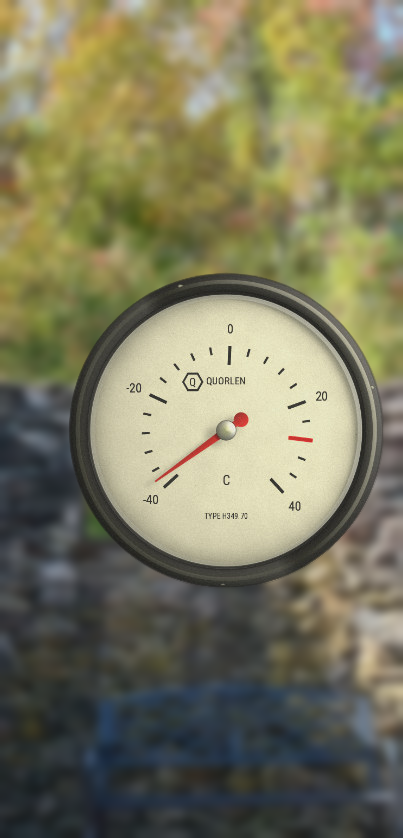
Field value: -38 °C
